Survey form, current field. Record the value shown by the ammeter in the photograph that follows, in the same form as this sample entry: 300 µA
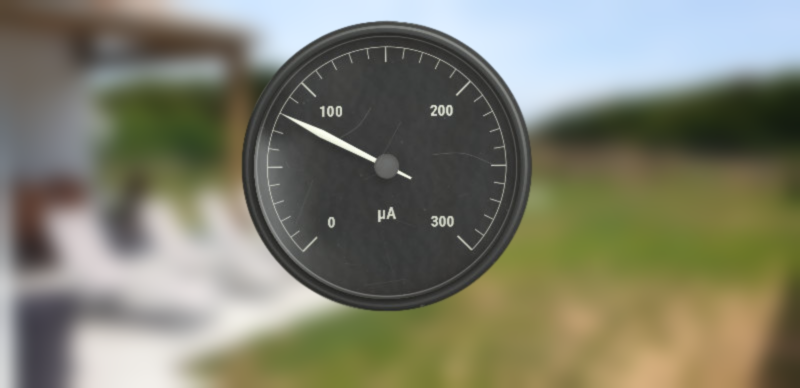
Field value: 80 µA
